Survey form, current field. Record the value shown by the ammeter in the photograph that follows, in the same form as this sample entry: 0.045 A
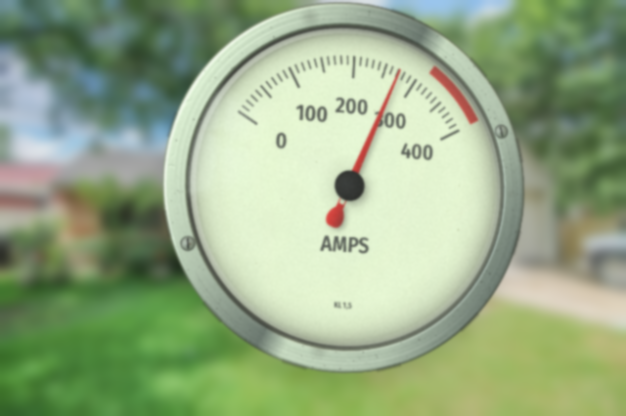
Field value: 270 A
